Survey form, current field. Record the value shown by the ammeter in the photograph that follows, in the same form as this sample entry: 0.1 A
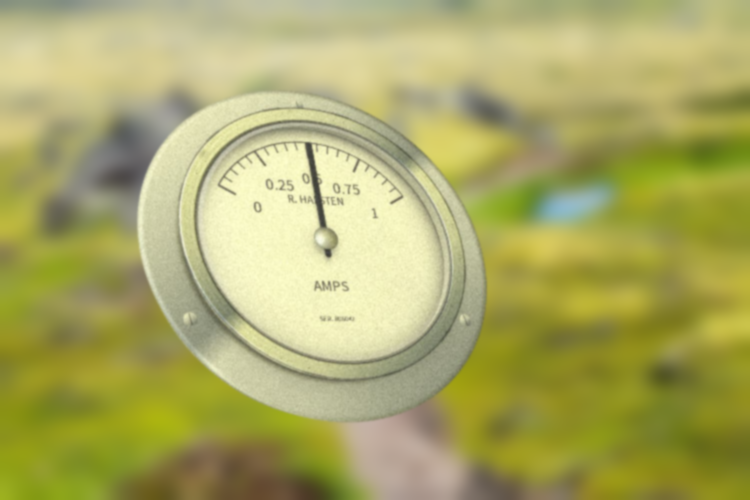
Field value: 0.5 A
